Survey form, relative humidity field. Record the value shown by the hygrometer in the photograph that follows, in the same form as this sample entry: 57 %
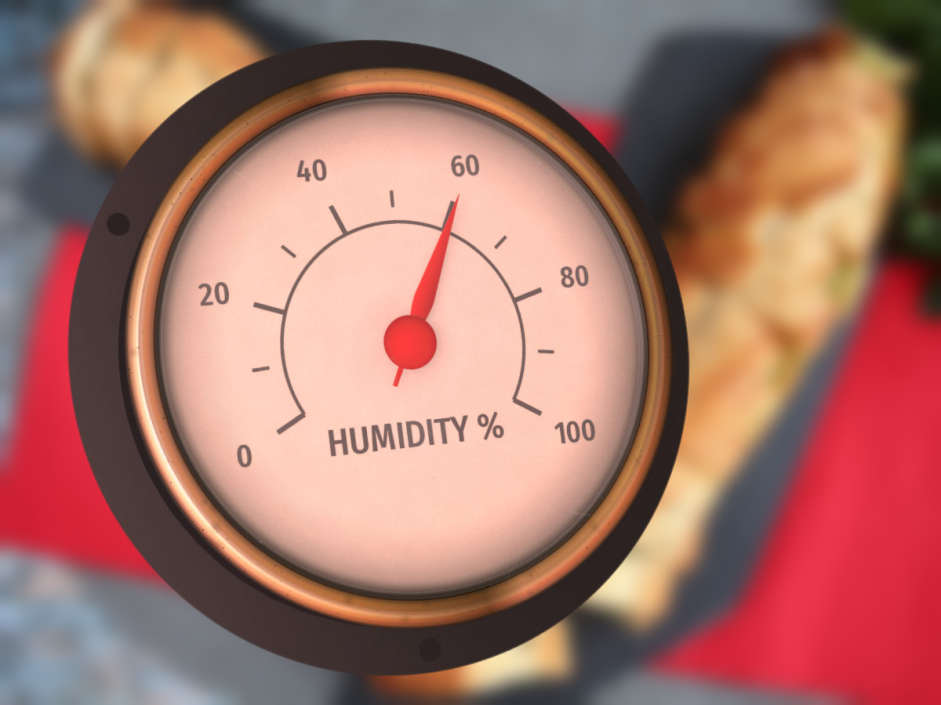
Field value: 60 %
